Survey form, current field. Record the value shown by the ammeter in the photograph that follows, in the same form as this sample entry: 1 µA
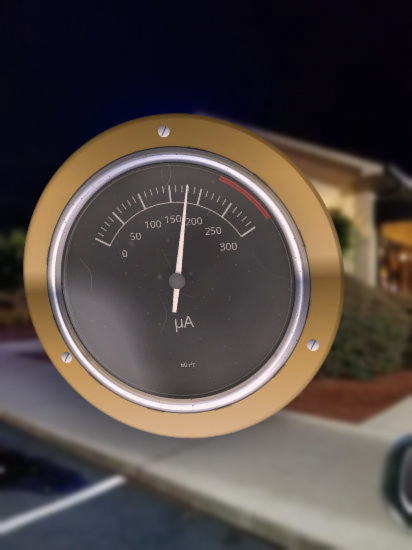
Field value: 180 µA
